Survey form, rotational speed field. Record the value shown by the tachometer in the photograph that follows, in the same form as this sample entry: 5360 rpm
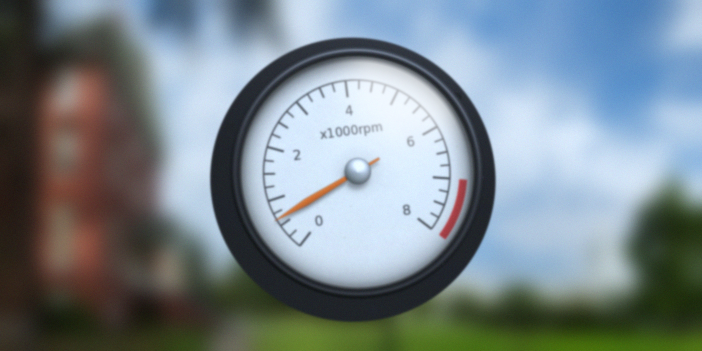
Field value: 625 rpm
